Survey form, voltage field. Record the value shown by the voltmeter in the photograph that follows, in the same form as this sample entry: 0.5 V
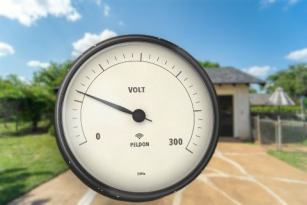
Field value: 60 V
